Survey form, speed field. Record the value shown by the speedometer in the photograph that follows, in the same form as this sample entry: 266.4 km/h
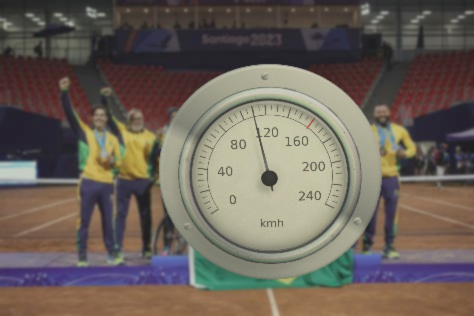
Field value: 110 km/h
